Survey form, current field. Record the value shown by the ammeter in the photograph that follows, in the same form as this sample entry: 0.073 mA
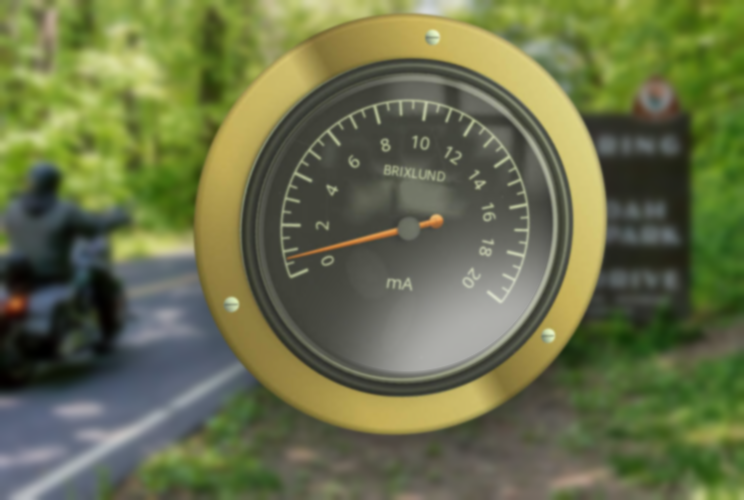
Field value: 0.75 mA
